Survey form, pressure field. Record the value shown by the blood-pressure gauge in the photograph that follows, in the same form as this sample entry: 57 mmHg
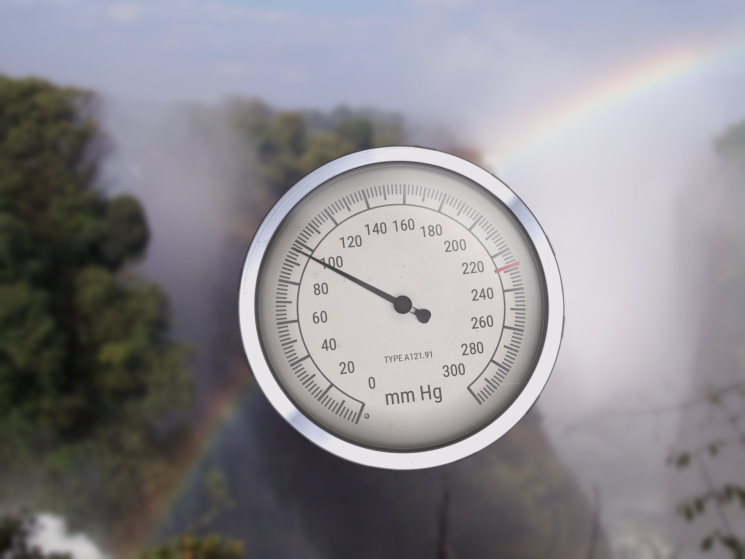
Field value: 96 mmHg
